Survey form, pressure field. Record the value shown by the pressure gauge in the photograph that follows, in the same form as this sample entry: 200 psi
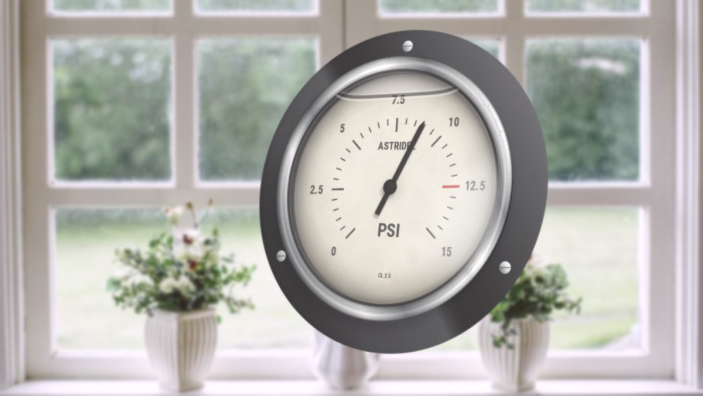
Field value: 9 psi
